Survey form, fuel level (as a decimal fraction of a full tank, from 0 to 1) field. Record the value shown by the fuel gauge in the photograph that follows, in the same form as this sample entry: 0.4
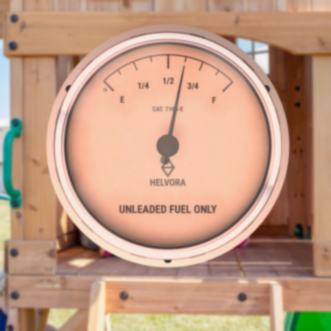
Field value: 0.625
